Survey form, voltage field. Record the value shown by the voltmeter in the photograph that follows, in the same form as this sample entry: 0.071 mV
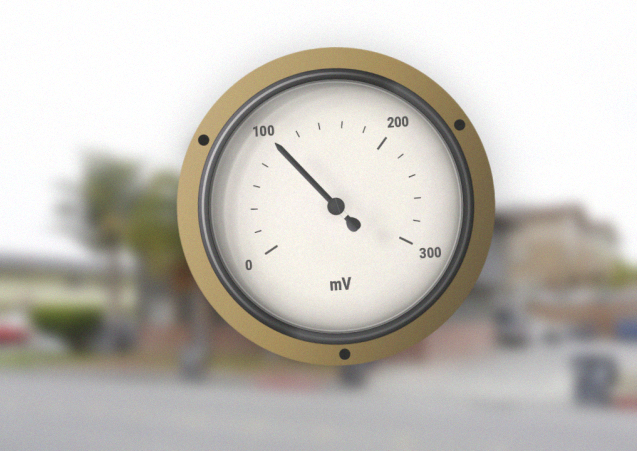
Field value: 100 mV
